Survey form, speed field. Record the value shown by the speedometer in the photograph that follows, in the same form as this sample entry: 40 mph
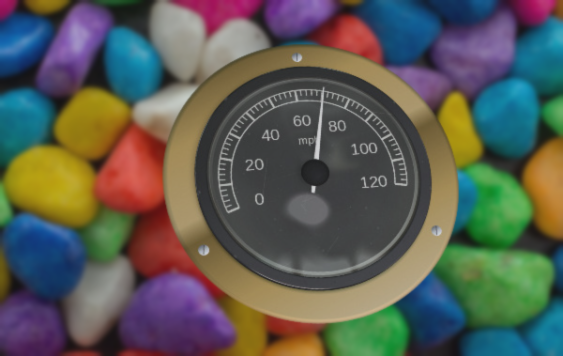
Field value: 70 mph
